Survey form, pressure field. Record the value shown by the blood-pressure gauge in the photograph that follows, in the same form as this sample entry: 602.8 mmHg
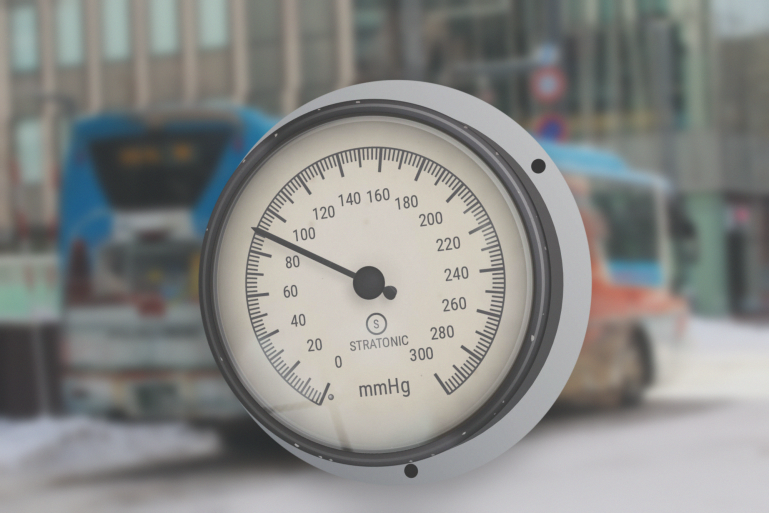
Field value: 90 mmHg
